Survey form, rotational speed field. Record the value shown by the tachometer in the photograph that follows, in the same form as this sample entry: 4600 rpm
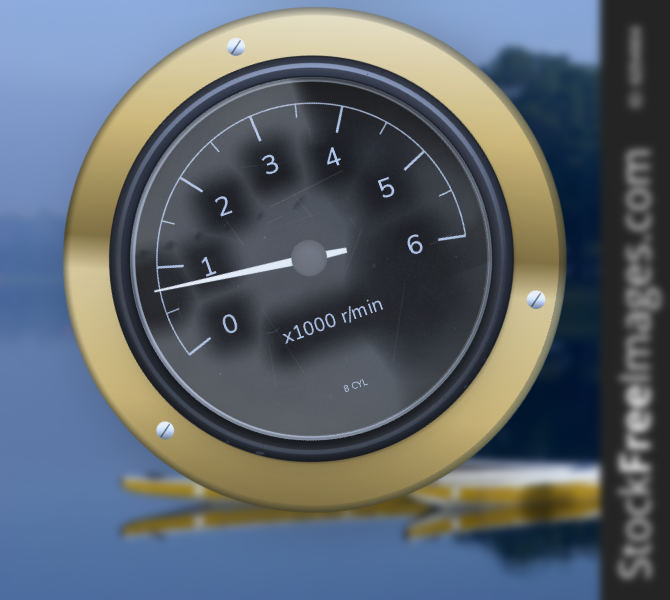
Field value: 750 rpm
